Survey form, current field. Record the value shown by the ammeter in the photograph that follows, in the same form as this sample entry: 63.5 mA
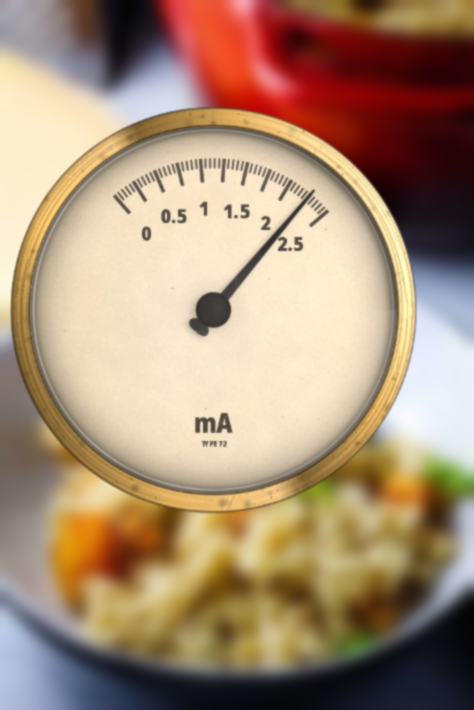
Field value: 2.25 mA
